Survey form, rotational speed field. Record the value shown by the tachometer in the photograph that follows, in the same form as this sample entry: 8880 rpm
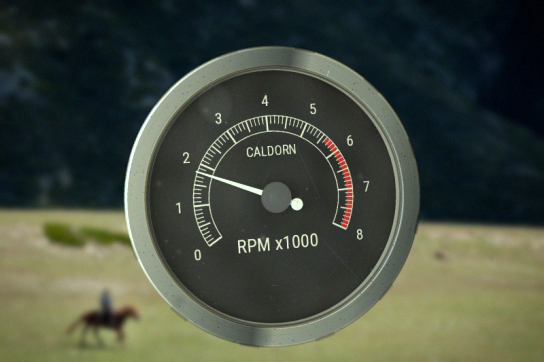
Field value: 1800 rpm
